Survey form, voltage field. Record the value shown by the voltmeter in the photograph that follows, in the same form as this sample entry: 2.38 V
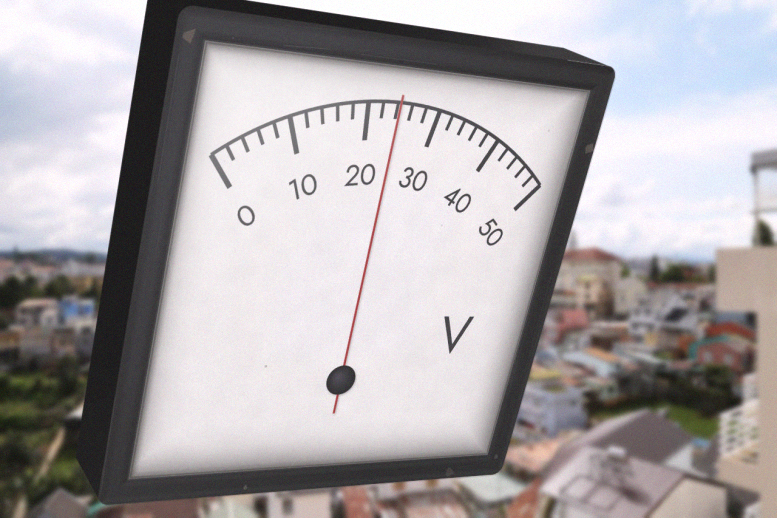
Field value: 24 V
